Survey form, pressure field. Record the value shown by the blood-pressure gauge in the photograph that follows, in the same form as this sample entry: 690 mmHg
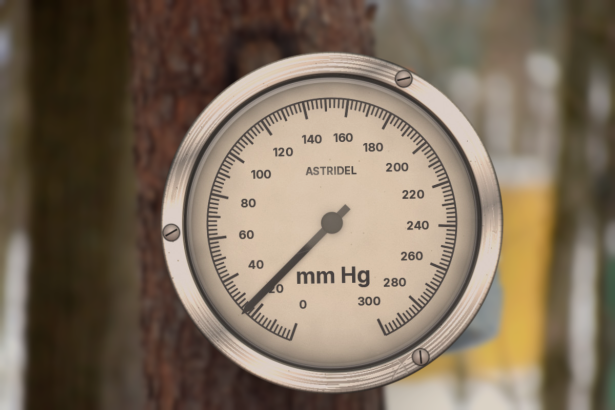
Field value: 24 mmHg
